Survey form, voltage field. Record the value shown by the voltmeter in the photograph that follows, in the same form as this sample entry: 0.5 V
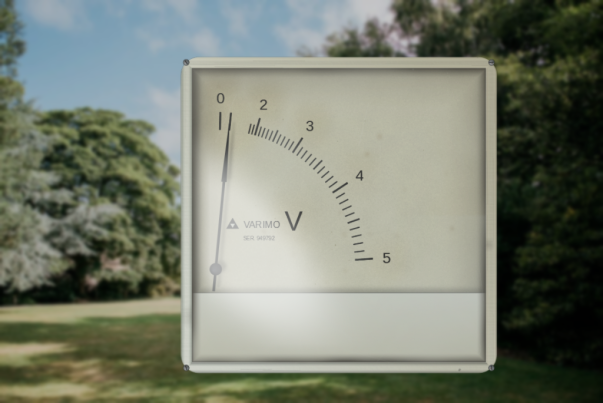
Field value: 1 V
